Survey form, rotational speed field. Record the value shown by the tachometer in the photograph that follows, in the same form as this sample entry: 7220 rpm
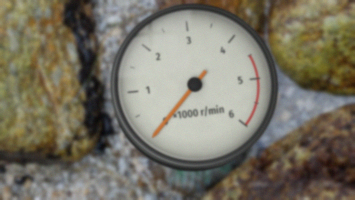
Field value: 0 rpm
